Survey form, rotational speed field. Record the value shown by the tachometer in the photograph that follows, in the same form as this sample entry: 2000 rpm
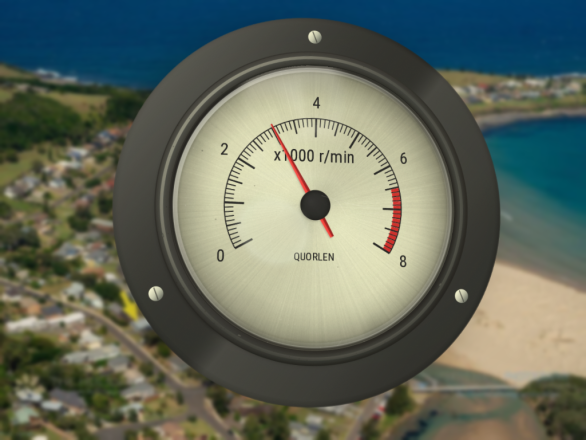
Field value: 3000 rpm
